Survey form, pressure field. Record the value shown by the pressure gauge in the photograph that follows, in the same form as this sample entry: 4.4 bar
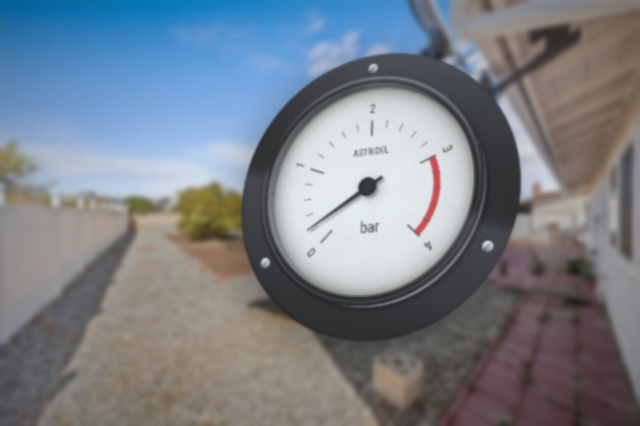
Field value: 0.2 bar
